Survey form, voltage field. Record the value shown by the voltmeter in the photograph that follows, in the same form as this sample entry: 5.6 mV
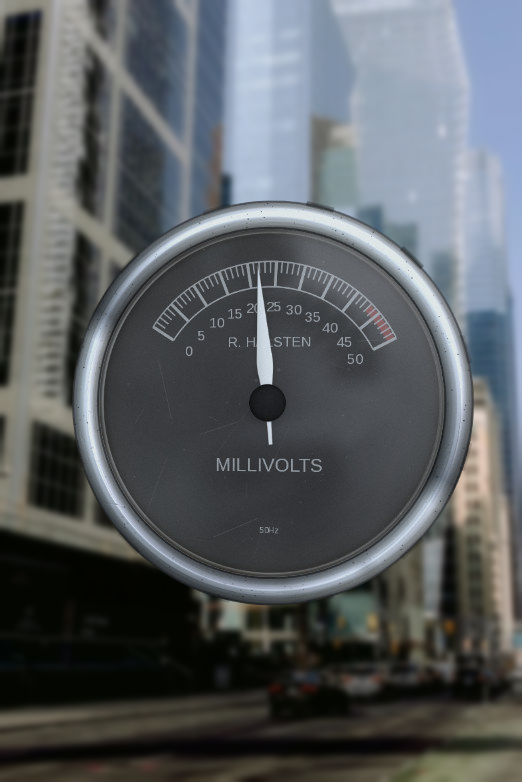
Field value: 22 mV
